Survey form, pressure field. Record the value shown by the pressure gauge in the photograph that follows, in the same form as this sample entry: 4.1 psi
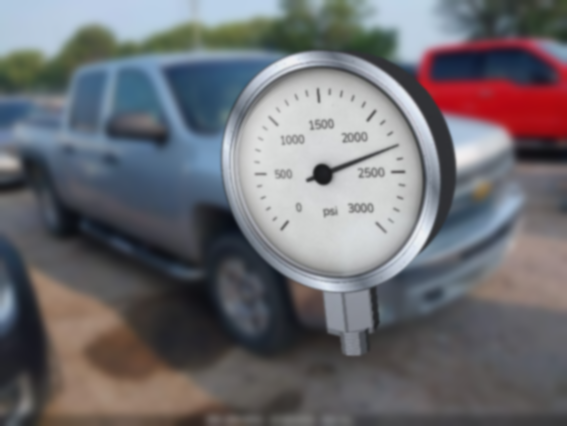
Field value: 2300 psi
